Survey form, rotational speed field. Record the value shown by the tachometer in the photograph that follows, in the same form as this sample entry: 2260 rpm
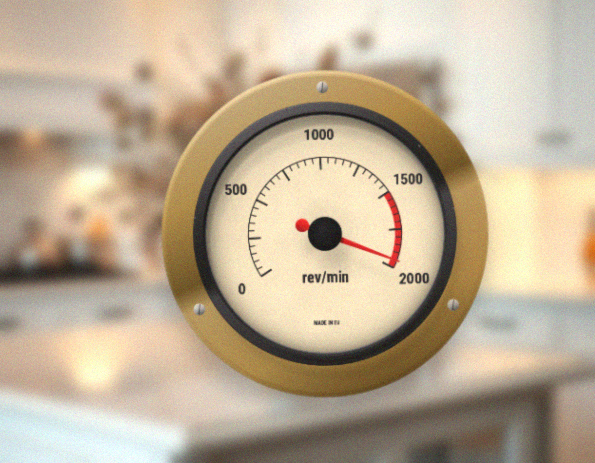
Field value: 1950 rpm
